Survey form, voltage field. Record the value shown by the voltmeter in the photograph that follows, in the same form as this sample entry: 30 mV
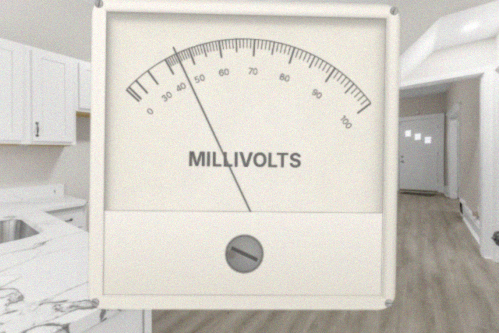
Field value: 45 mV
